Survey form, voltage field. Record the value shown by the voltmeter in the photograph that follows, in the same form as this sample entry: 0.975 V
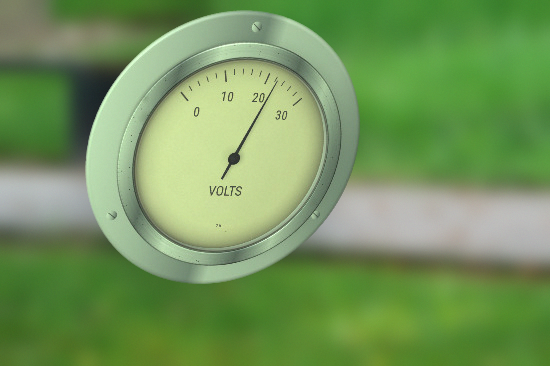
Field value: 22 V
